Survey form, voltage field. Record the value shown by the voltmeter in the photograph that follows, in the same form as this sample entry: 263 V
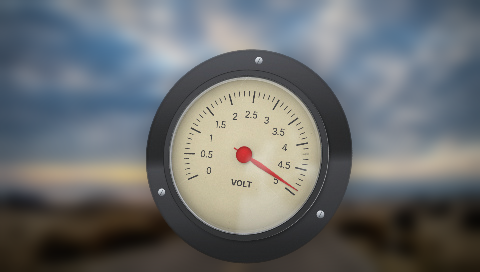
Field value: 4.9 V
